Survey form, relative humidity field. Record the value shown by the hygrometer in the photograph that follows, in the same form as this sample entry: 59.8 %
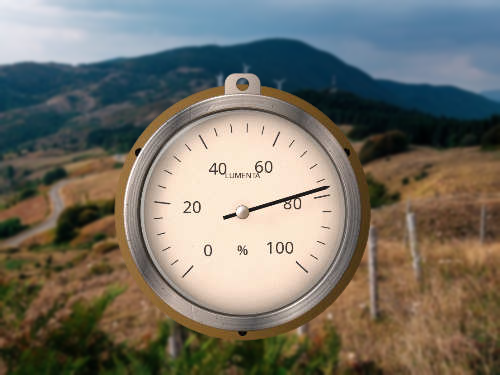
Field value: 78 %
